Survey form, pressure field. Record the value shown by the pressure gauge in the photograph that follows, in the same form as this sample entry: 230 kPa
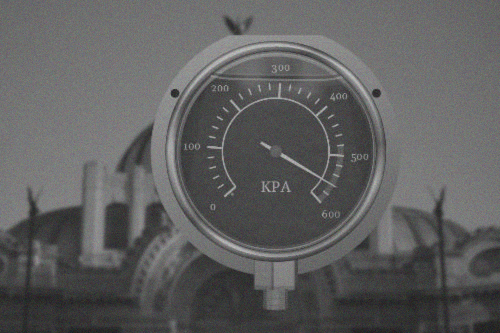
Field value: 560 kPa
